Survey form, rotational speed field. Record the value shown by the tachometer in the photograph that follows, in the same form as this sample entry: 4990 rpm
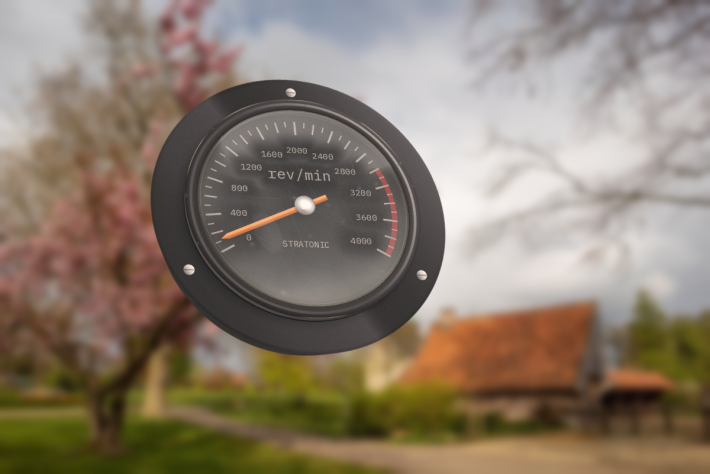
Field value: 100 rpm
